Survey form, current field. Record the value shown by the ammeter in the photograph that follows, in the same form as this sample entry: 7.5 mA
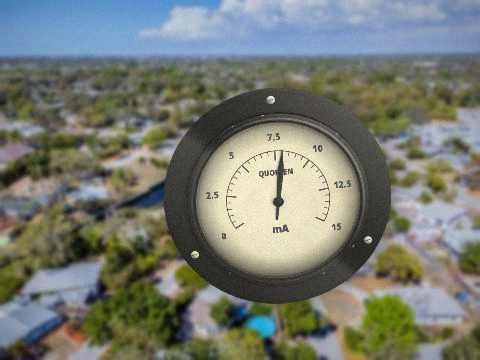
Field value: 8 mA
